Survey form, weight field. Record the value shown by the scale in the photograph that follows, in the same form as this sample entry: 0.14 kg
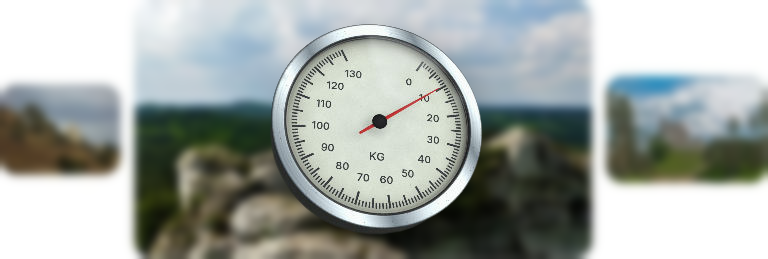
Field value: 10 kg
